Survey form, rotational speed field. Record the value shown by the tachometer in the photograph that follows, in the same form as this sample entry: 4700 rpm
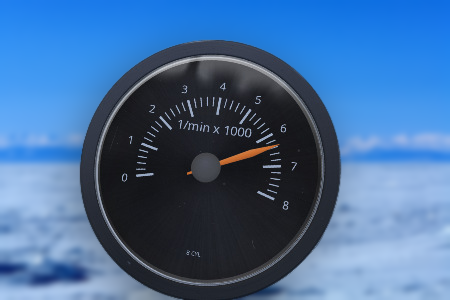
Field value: 6400 rpm
